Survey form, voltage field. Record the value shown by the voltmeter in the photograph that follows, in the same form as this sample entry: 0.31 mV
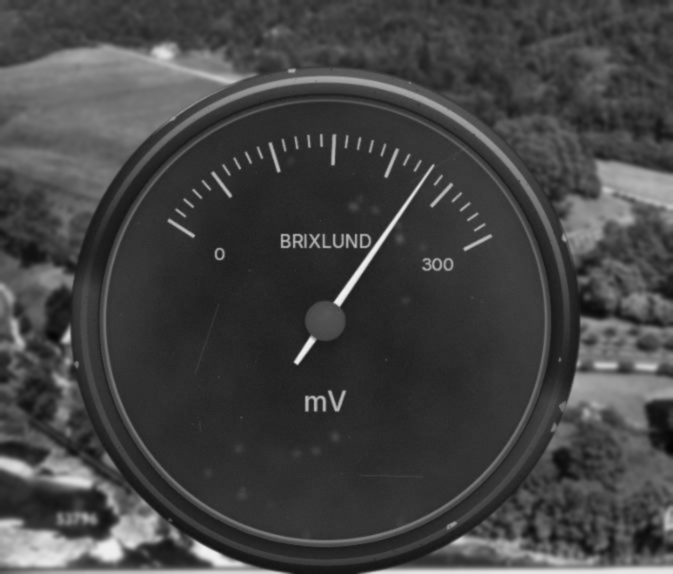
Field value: 230 mV
